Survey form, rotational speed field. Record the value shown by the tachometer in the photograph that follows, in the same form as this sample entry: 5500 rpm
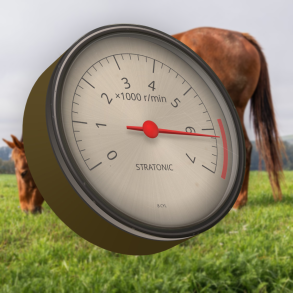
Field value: 6200 rpm
